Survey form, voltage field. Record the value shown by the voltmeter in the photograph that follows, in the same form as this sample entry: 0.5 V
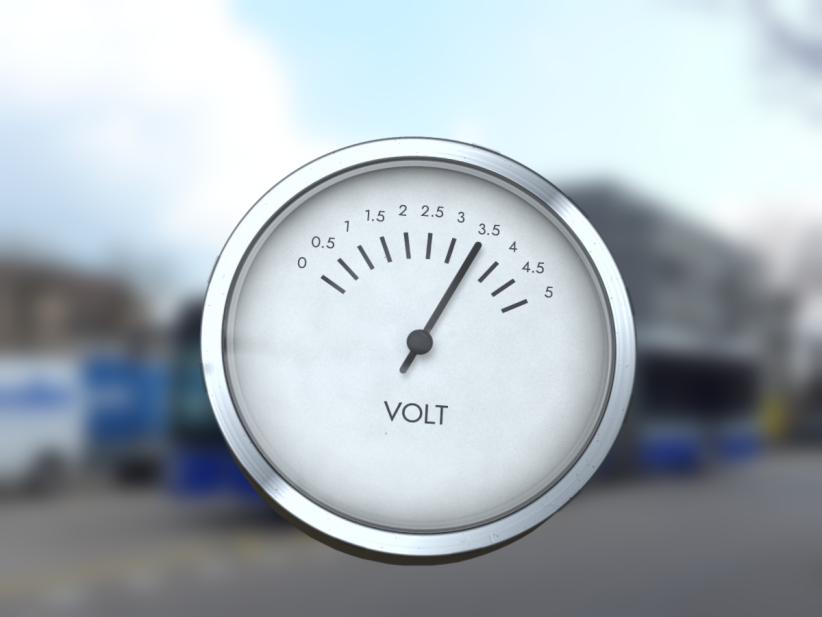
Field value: 3.5 V
